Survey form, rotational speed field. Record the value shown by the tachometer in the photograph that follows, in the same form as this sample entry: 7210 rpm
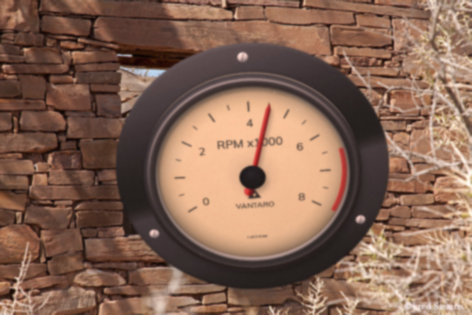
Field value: 4500 rpm
